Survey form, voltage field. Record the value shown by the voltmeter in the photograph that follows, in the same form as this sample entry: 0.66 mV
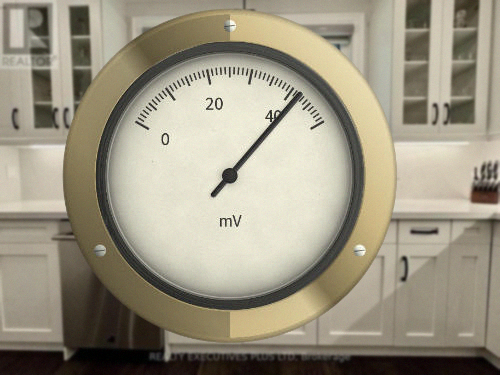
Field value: 42 mV
